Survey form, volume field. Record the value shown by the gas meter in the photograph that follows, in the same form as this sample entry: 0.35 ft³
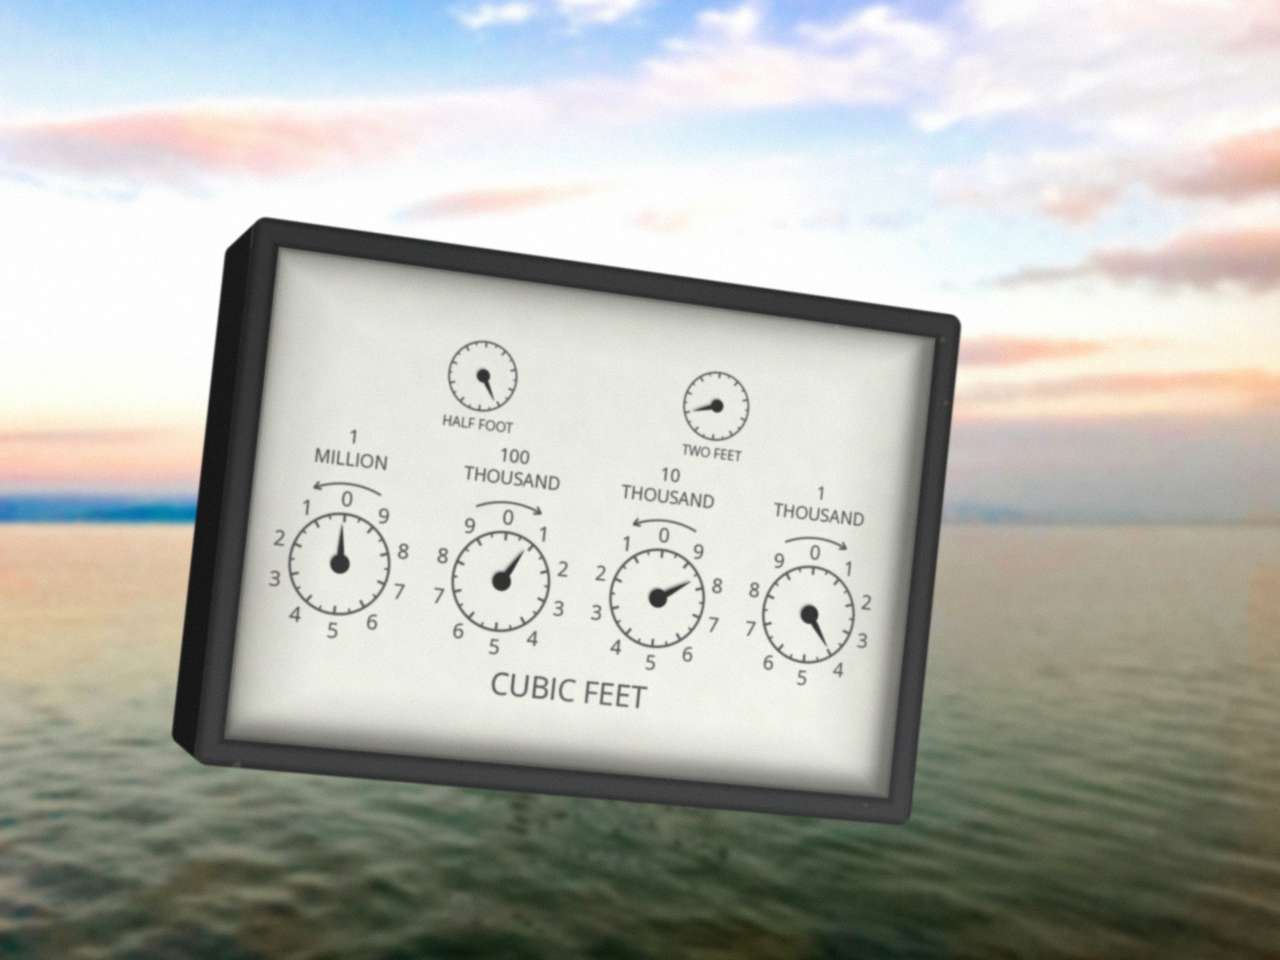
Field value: 8400 ft³
